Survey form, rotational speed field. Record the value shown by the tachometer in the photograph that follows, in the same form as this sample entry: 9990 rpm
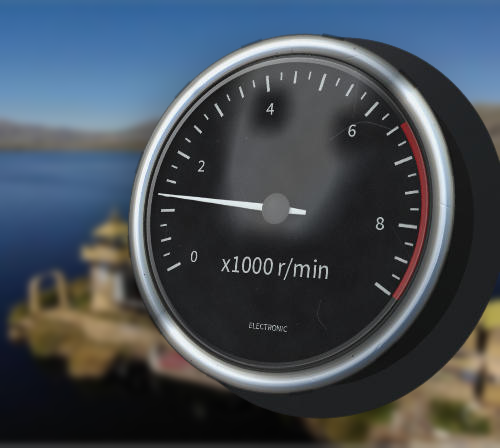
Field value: 1250 rpm
